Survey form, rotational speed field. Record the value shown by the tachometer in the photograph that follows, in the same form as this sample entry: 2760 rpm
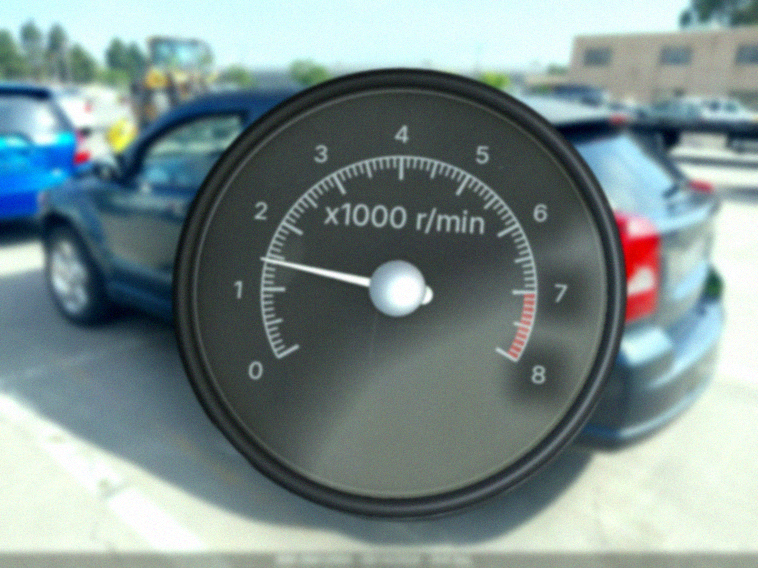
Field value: 1400 rpm
